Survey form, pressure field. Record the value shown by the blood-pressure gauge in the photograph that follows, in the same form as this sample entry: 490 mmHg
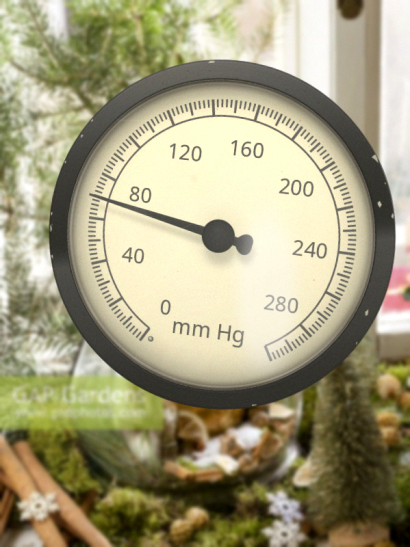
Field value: 70 mmHg
